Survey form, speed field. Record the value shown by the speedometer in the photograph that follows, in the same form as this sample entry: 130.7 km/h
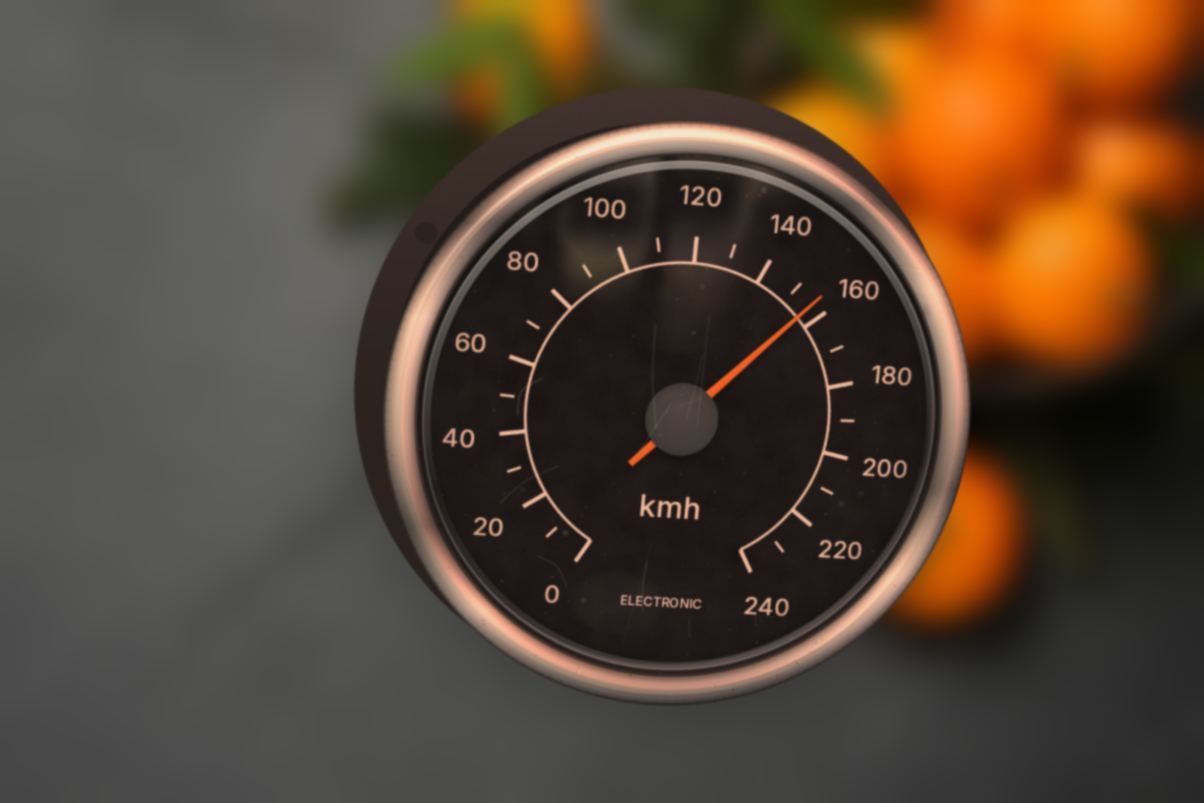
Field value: 155 km/h
